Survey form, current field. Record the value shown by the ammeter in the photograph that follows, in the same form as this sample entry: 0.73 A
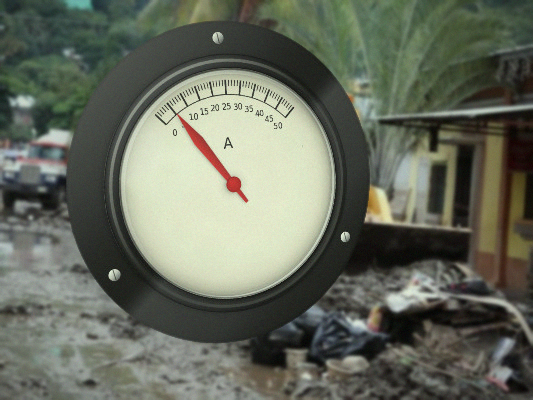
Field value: 5 A
